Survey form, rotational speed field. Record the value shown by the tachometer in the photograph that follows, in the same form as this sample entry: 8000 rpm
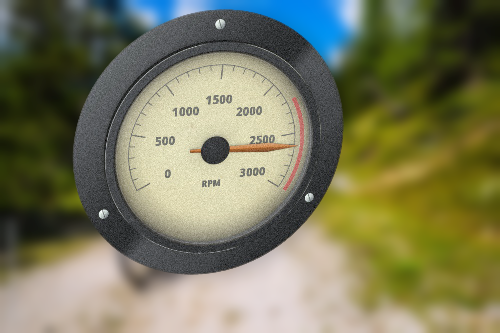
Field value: 2600 rpm
